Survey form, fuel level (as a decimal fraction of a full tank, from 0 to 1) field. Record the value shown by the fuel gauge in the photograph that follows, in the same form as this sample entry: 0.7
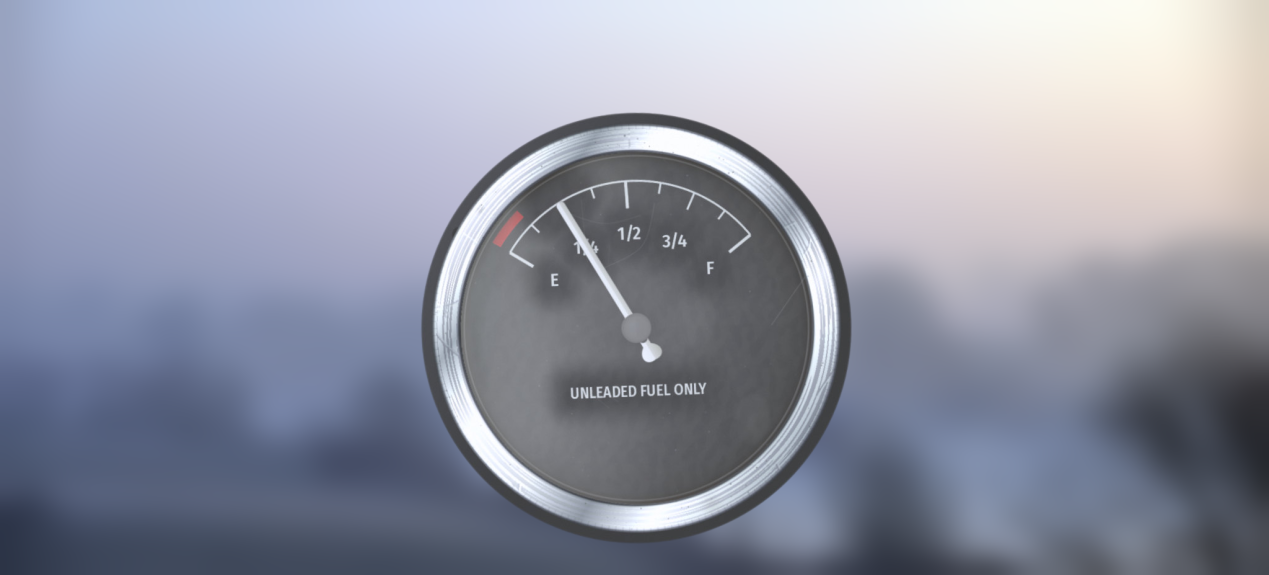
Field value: 0.25
